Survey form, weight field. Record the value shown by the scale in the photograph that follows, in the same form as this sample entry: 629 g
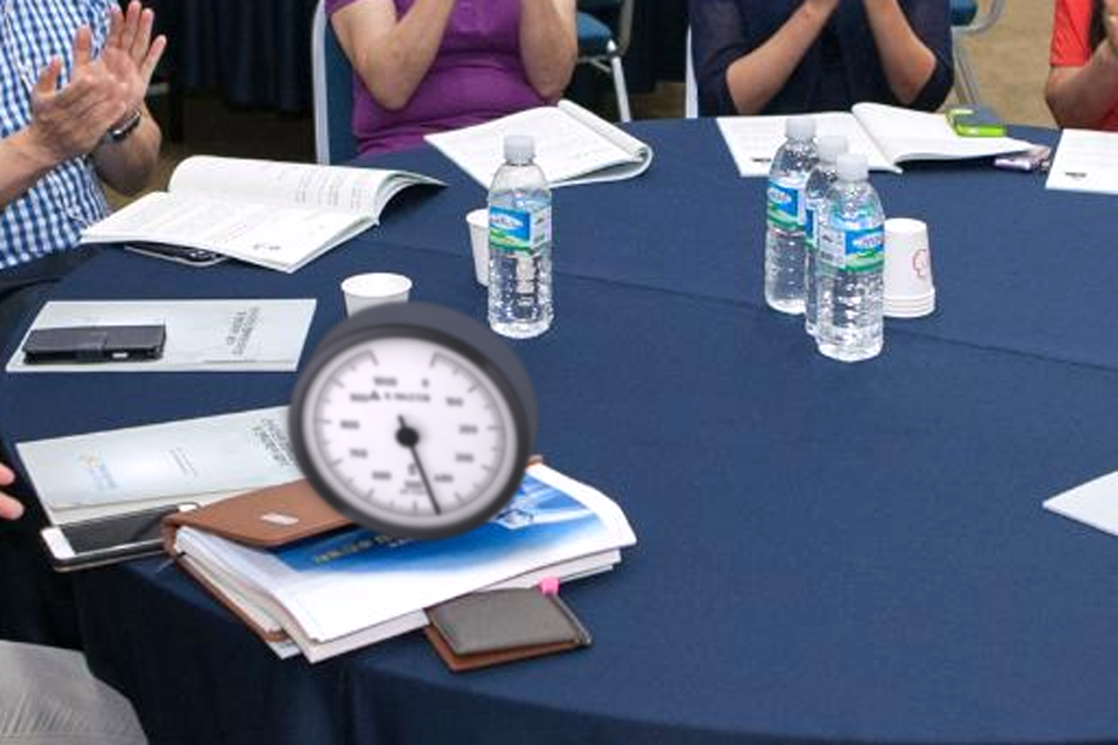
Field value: 450 g
